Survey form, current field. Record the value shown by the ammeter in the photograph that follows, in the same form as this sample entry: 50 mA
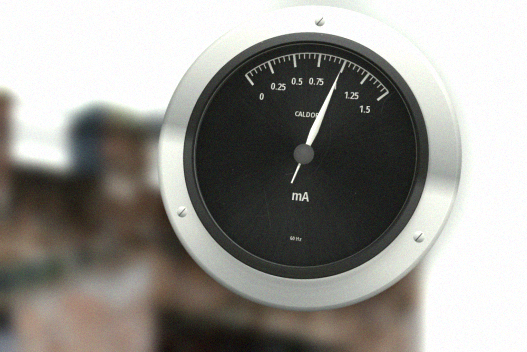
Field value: 1 mA
